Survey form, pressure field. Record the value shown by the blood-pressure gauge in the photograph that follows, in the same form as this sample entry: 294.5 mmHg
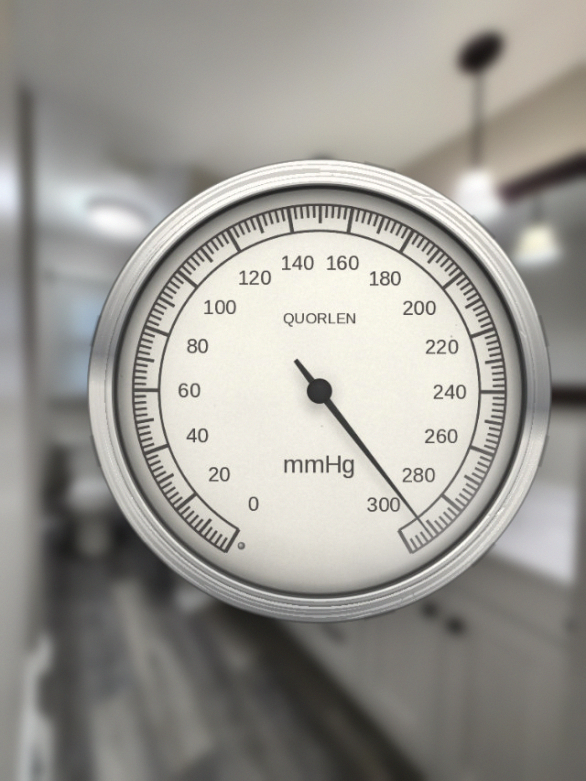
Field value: 292 mmHg
